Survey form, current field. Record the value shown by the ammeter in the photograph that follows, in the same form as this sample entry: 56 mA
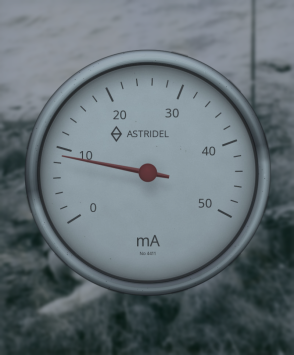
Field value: 9 mA
